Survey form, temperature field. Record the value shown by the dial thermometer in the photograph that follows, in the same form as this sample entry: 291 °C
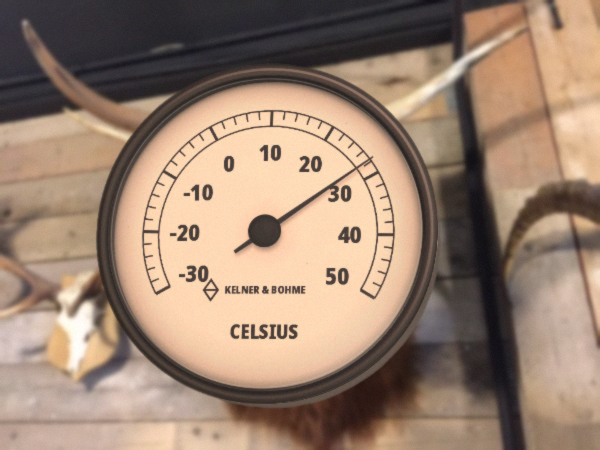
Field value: 28 °C
